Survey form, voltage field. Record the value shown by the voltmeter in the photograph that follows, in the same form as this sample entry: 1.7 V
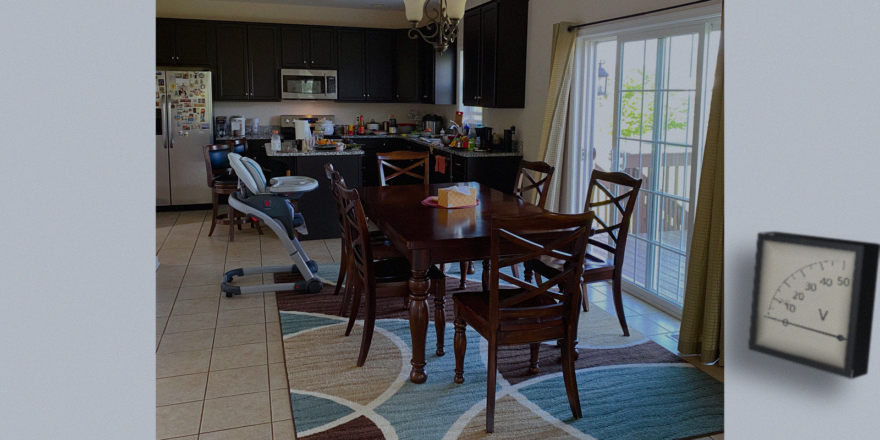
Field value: 0 V
